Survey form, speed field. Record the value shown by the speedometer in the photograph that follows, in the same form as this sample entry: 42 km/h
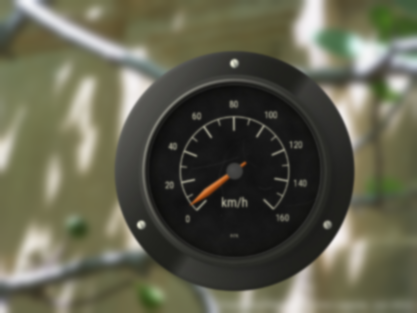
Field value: 5 km/h
